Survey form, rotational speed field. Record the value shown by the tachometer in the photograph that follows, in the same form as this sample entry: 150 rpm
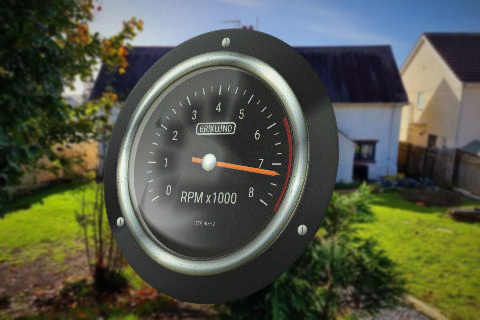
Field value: 7250 rpm
